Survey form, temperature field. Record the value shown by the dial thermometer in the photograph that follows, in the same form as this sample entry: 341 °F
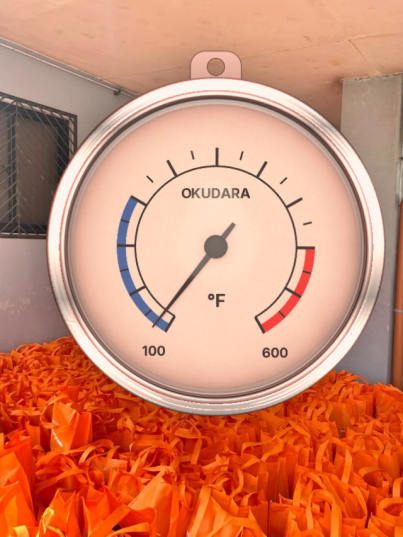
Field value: 112.5 °F
